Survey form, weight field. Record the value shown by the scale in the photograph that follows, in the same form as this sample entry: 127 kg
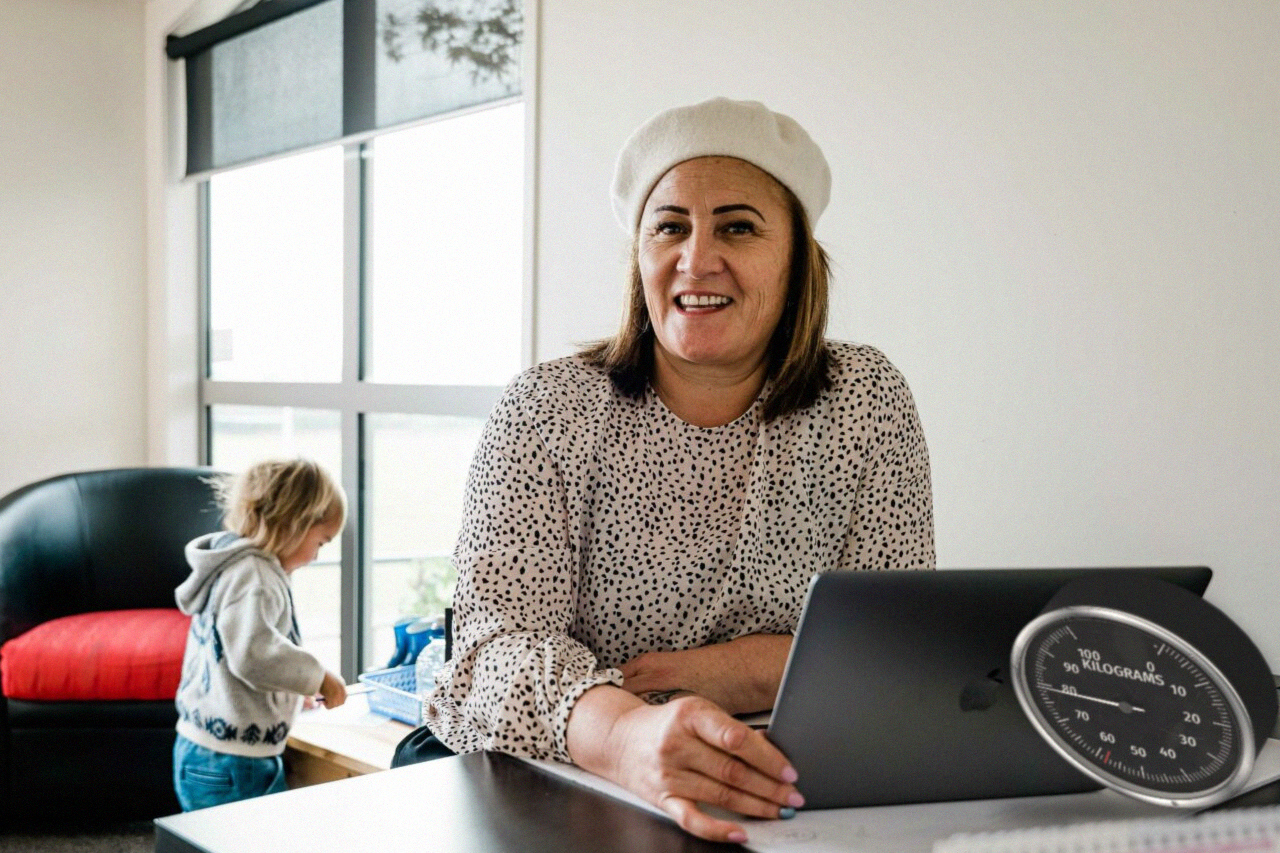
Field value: 80 kg
